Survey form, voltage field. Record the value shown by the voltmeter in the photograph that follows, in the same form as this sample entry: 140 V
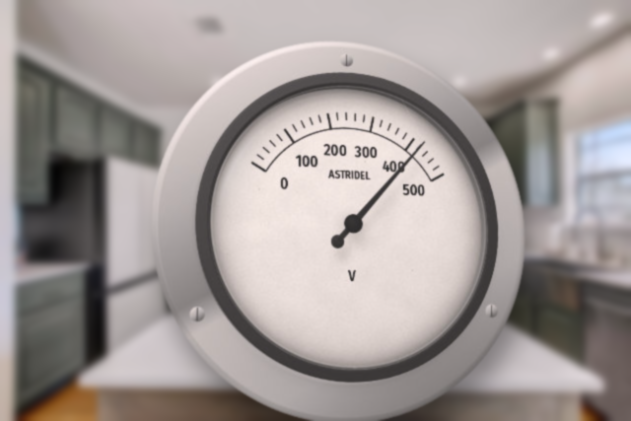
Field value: 420 V
